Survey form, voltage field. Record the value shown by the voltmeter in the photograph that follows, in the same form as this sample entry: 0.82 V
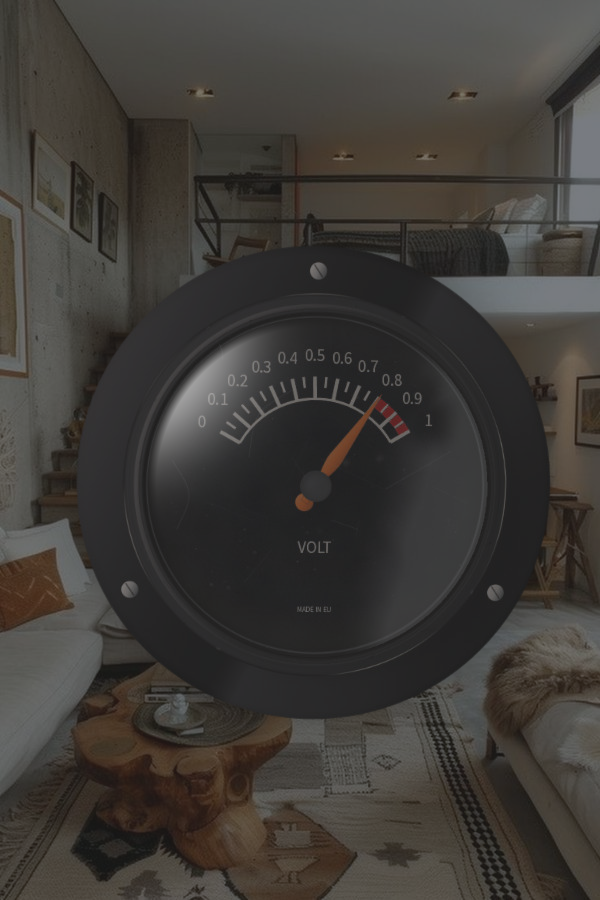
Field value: 0.8 V
